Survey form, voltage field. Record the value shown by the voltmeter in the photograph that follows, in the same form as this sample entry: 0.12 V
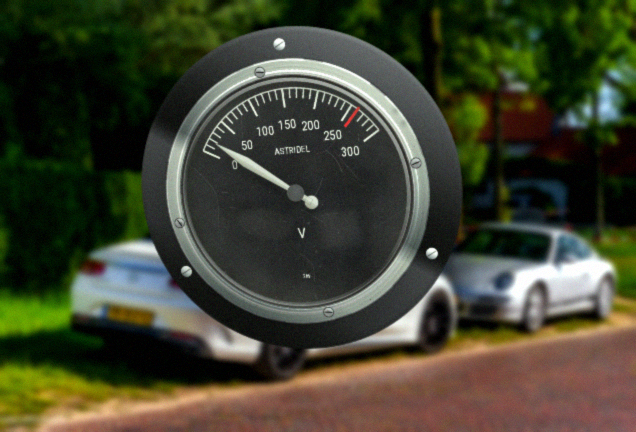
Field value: 20 V
